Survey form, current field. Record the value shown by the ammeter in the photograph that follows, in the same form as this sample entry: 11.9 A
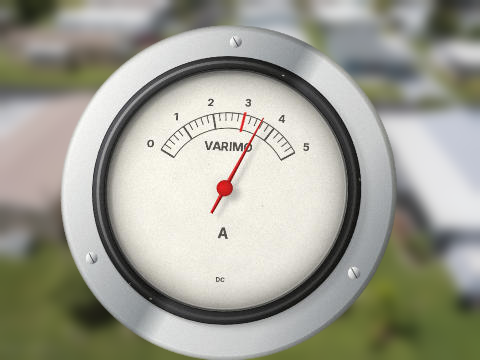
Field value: 3.6 A
